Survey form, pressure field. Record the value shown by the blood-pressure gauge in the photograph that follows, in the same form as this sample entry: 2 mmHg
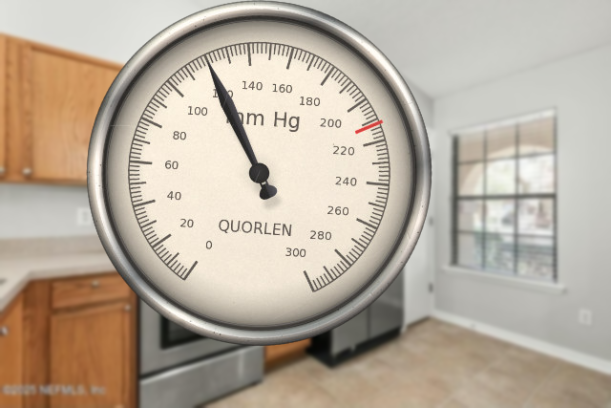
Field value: 120 mmHg
